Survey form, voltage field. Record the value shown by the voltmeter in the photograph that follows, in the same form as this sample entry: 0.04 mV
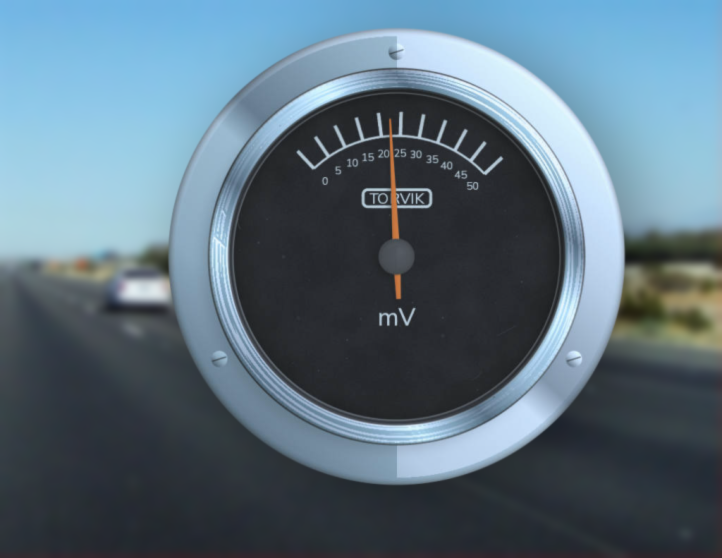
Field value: 22.5 mV
